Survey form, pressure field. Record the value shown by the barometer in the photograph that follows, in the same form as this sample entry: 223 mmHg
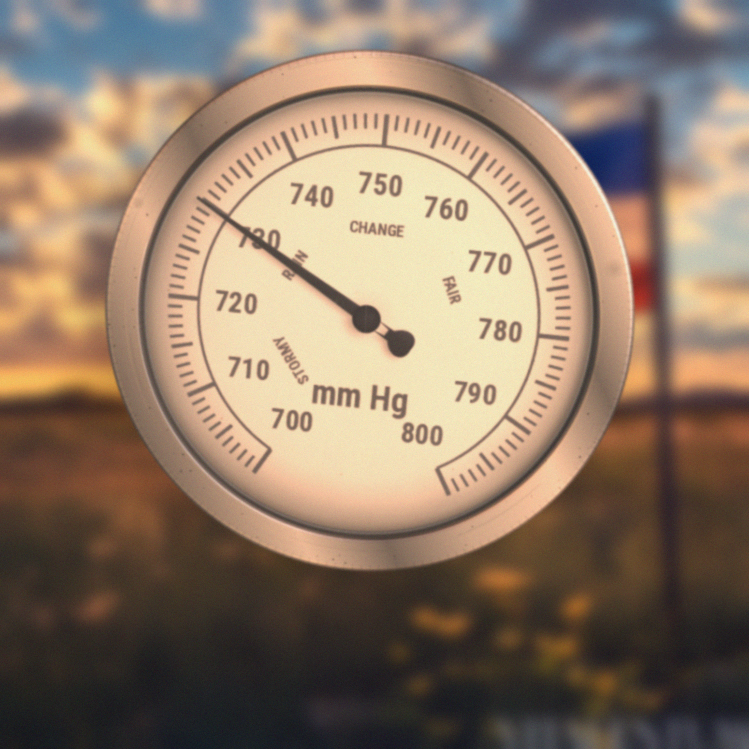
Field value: 730 mmHg
